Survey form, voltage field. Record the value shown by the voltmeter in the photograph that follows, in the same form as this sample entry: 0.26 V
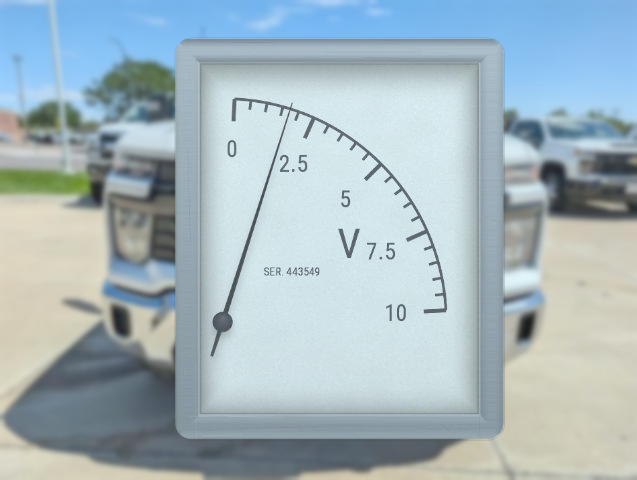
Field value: 1.75 V
